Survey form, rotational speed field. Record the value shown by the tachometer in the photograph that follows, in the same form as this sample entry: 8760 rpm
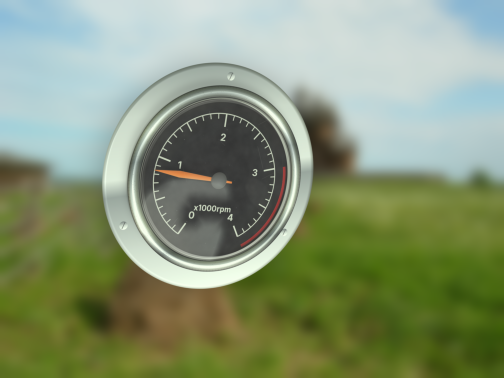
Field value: 850 rpm
